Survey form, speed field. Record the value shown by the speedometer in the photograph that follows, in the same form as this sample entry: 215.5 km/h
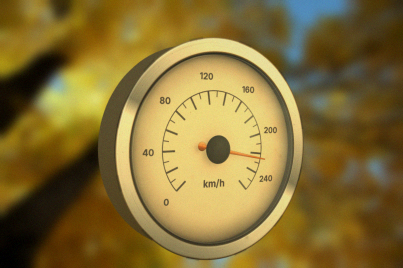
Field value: 225 km/h
